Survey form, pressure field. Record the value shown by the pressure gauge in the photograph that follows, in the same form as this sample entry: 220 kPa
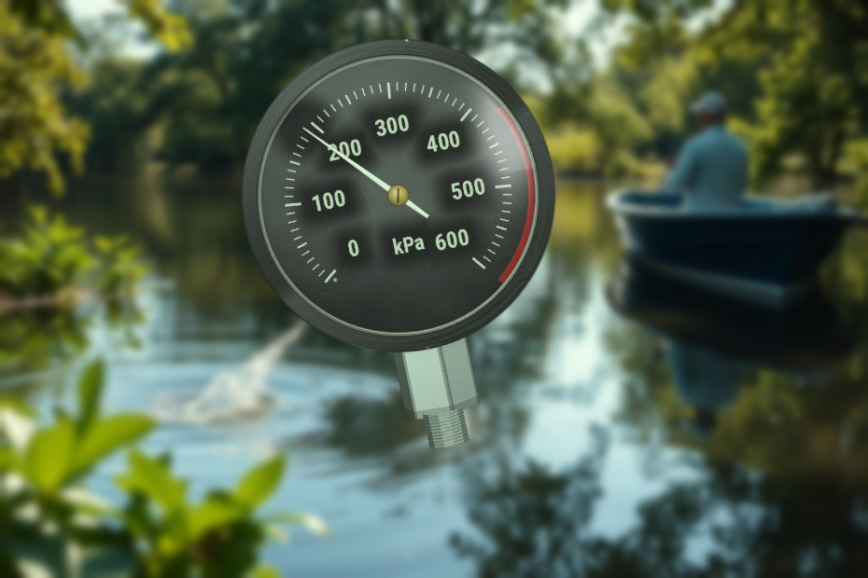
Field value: 190 kPa
